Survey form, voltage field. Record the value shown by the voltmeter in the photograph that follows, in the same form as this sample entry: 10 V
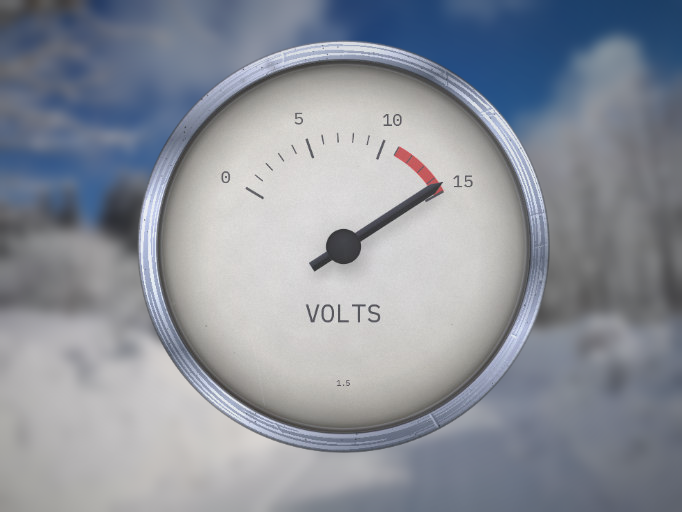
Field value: 14.5 V
